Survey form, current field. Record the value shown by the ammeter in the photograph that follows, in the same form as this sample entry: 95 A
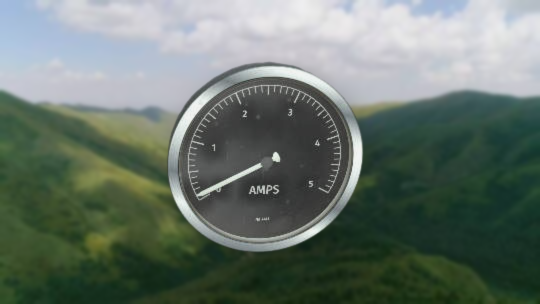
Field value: 0.1 A
